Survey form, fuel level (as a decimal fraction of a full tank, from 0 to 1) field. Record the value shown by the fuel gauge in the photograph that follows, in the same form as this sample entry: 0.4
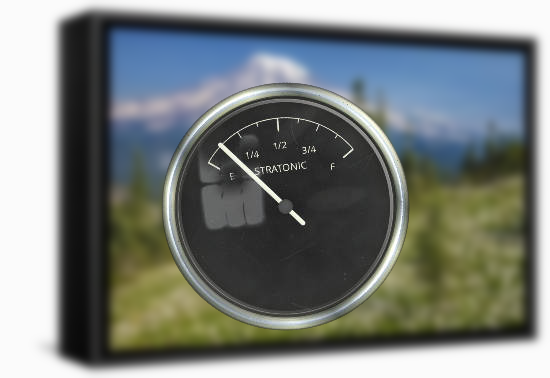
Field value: 0.125
